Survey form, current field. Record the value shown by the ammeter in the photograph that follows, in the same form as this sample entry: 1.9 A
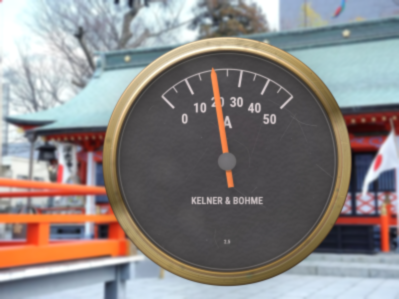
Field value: 20 A
